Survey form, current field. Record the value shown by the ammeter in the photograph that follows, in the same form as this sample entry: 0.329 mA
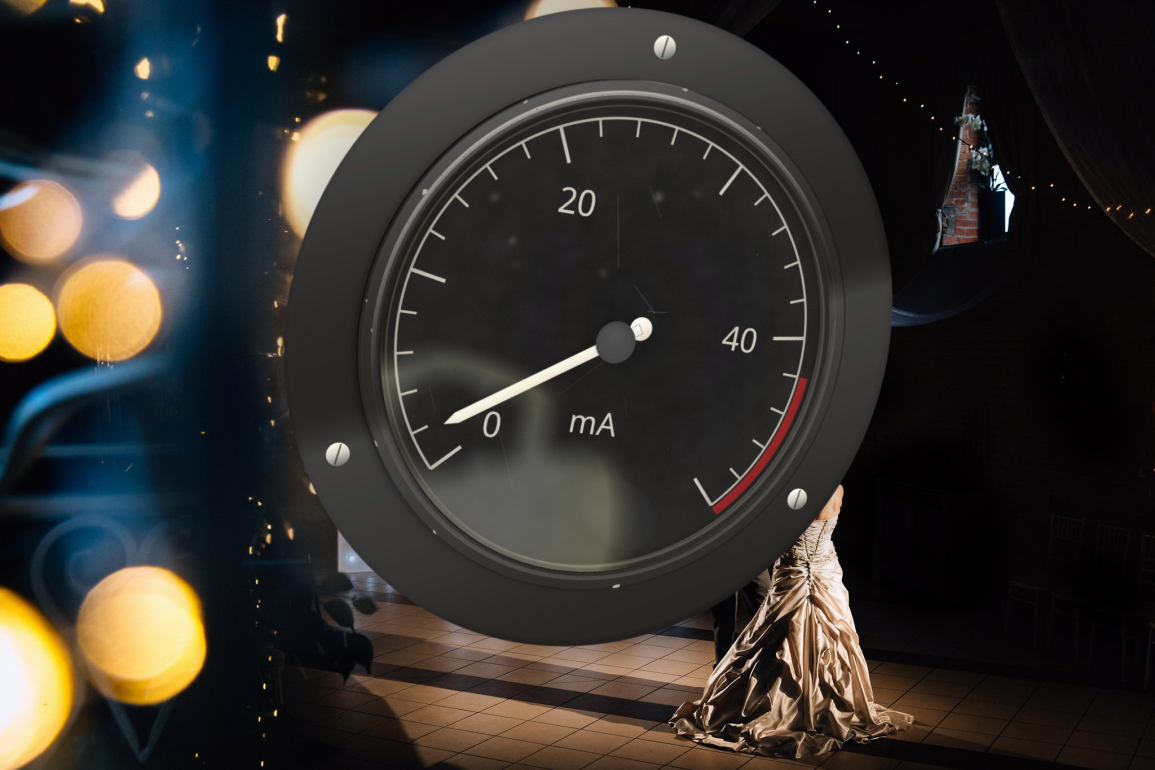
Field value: 2 mA
